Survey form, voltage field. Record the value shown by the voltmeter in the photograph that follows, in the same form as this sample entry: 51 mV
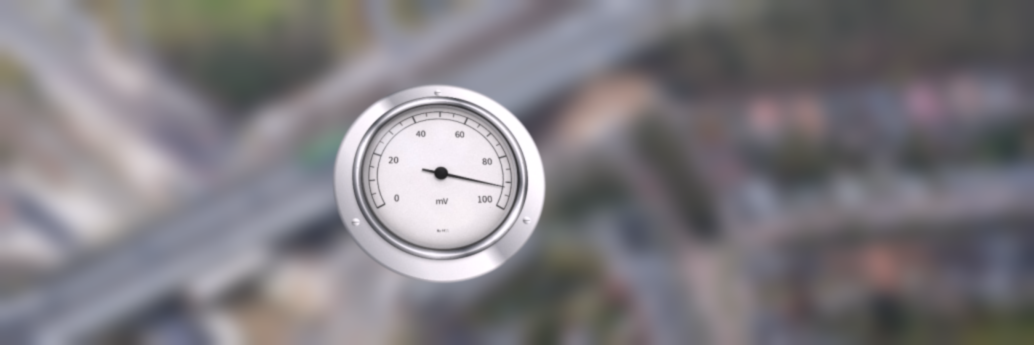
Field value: 92.5 mV
